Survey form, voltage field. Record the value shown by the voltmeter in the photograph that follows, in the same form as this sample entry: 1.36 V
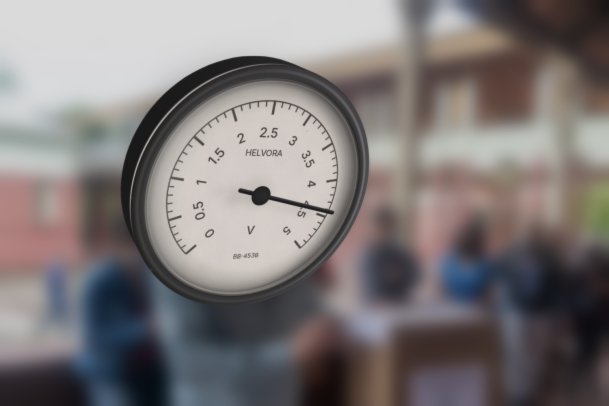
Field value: 4.4 V
